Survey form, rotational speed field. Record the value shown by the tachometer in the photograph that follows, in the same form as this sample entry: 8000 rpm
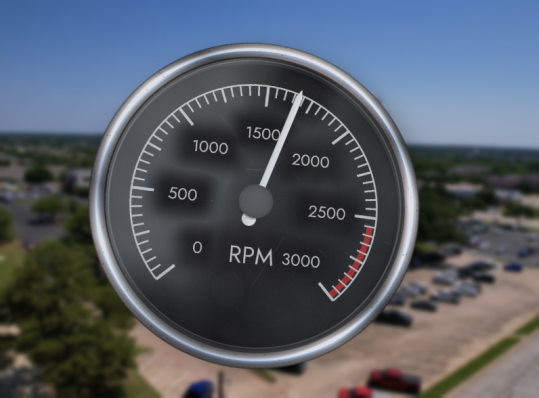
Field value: 1675 rpm
